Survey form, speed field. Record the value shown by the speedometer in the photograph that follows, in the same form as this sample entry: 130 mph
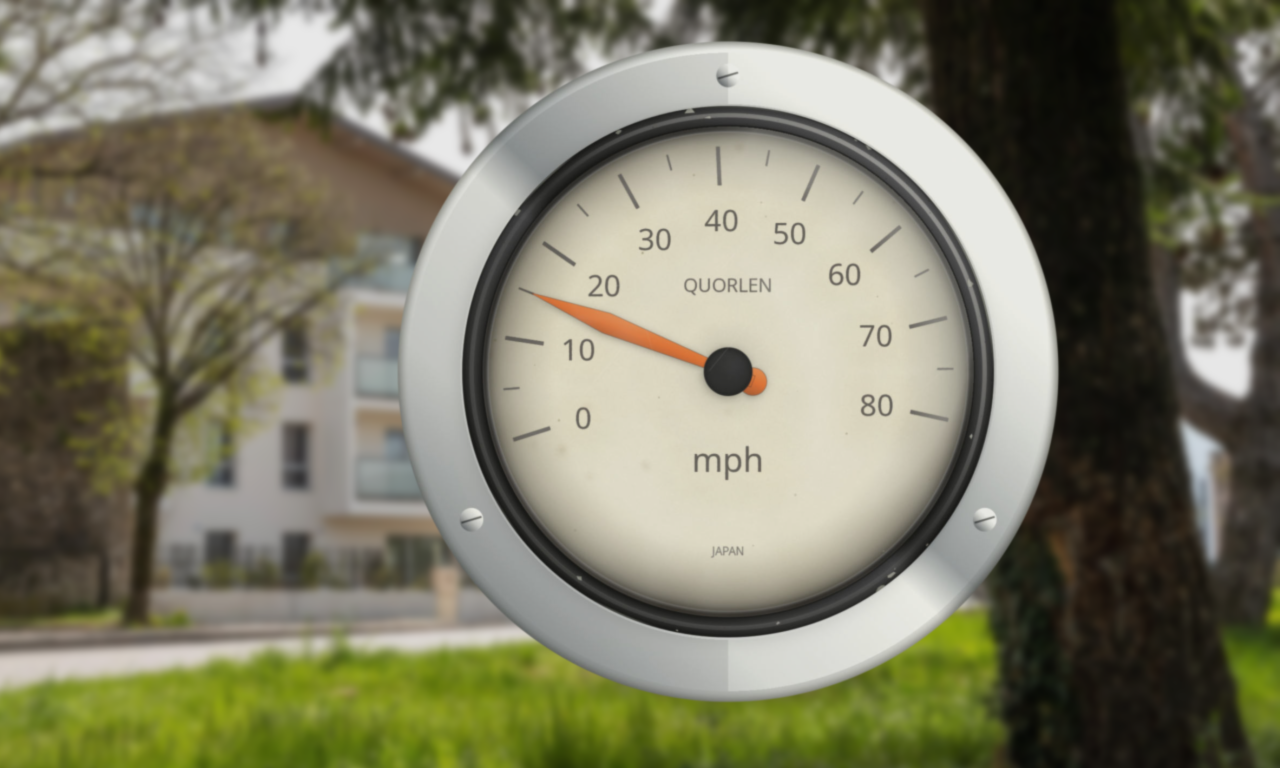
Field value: 15 mph
